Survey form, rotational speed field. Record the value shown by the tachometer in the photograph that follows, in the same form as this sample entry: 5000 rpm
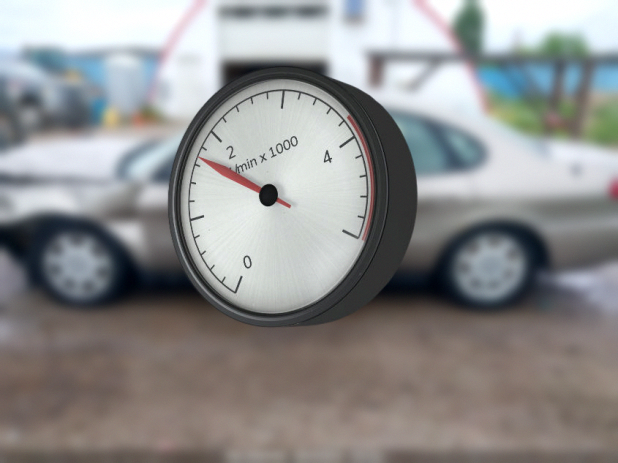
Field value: 1700 rpm
